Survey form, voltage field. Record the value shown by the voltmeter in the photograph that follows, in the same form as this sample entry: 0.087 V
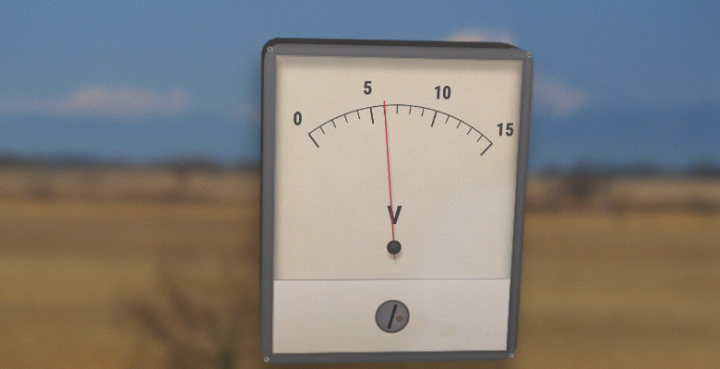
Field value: 6 V
